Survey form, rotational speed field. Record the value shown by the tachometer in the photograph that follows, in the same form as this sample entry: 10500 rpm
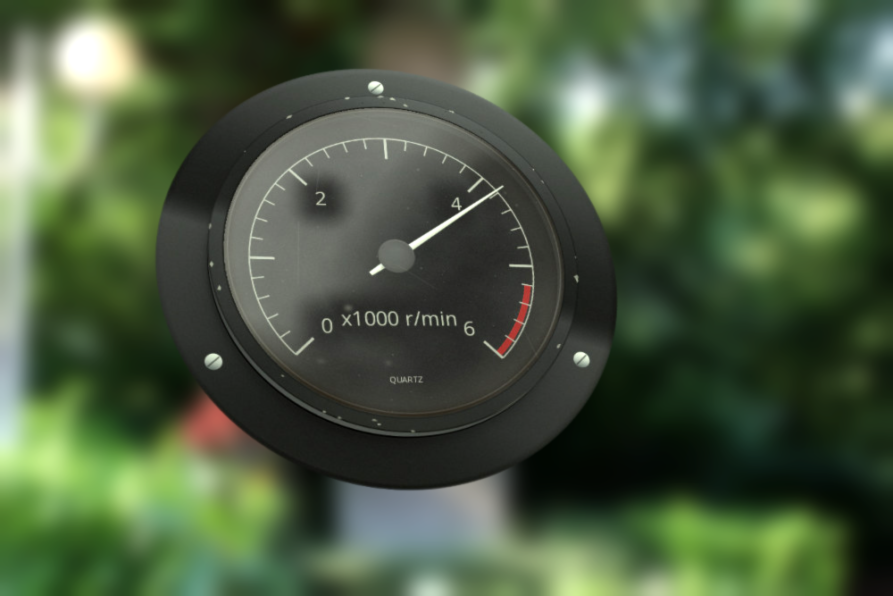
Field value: 4200 rpm
